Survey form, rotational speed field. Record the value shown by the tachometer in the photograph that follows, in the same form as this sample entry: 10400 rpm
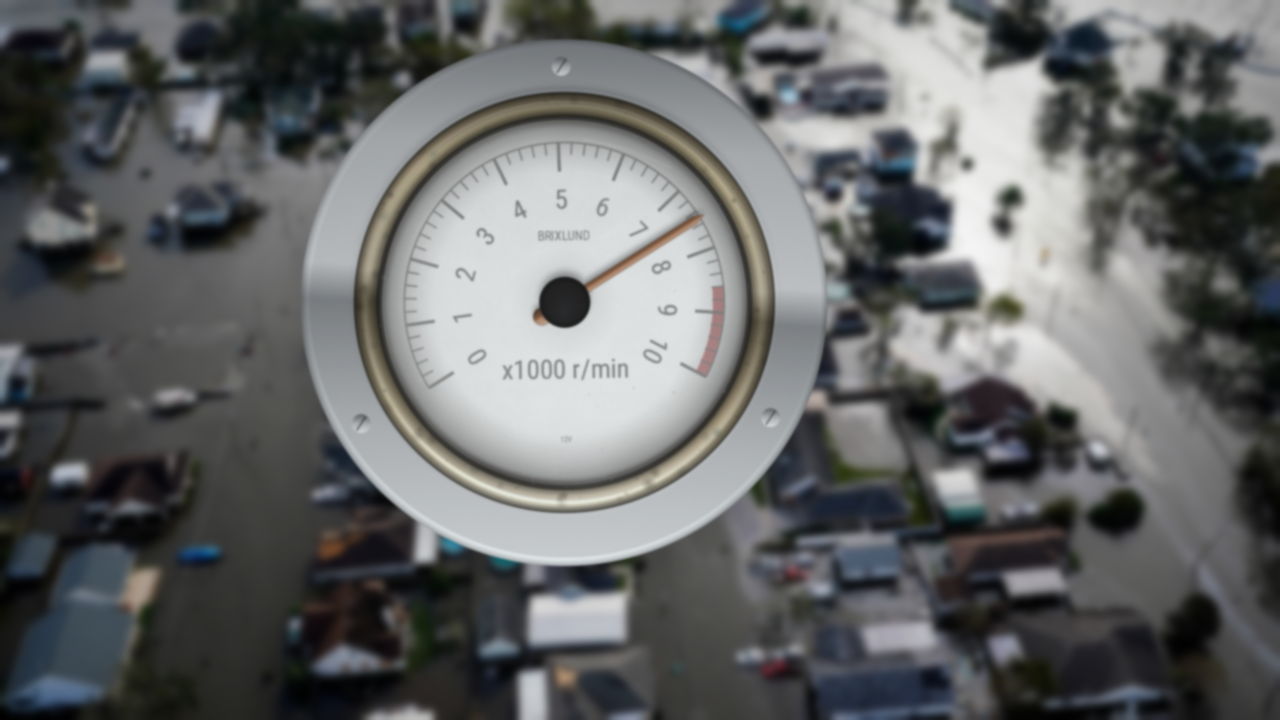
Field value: 7500 rpm
